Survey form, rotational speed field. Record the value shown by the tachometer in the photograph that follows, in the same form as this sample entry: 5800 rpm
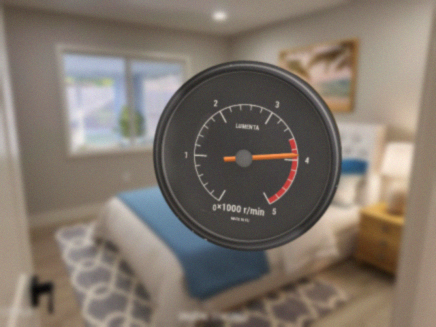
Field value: 3900 rpm
